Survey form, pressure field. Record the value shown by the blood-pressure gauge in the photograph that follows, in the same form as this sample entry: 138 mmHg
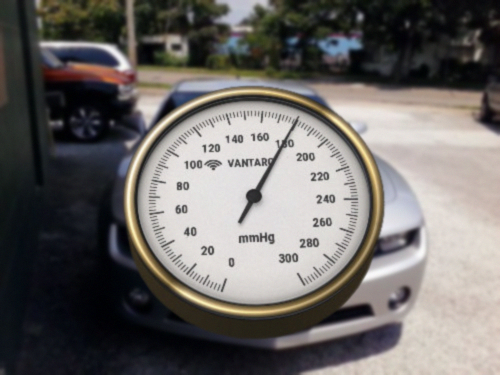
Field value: 180 mmHg
